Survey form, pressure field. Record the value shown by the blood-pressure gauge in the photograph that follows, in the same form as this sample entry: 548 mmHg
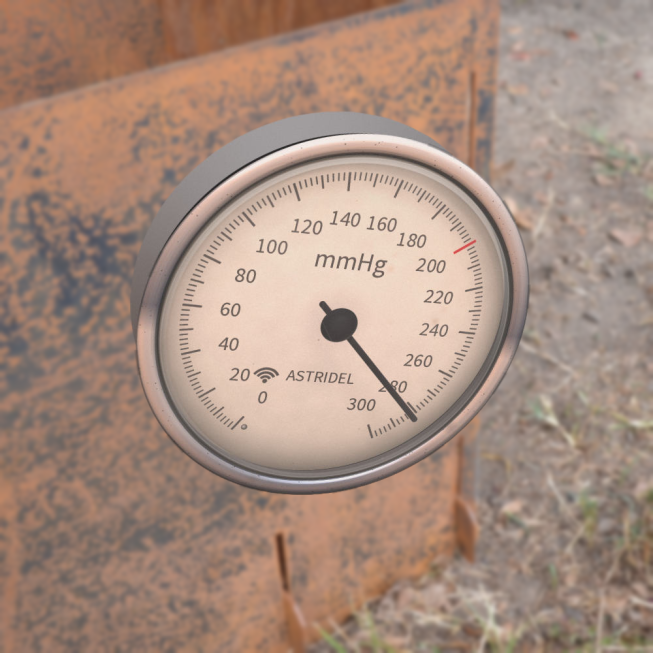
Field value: 282 mmHg
